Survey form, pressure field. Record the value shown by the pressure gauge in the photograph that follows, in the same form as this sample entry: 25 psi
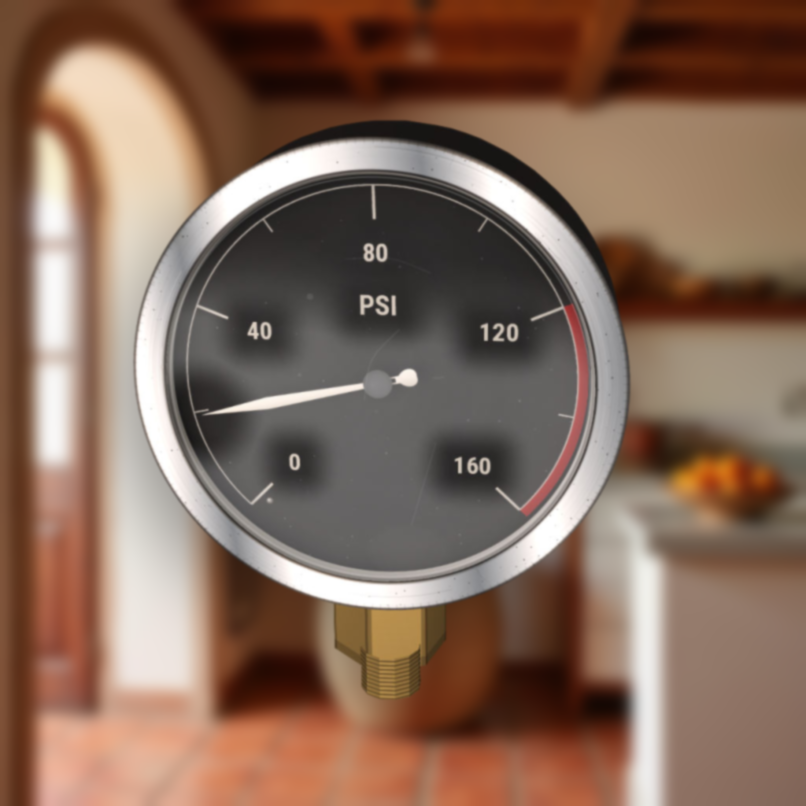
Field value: 20 psi
